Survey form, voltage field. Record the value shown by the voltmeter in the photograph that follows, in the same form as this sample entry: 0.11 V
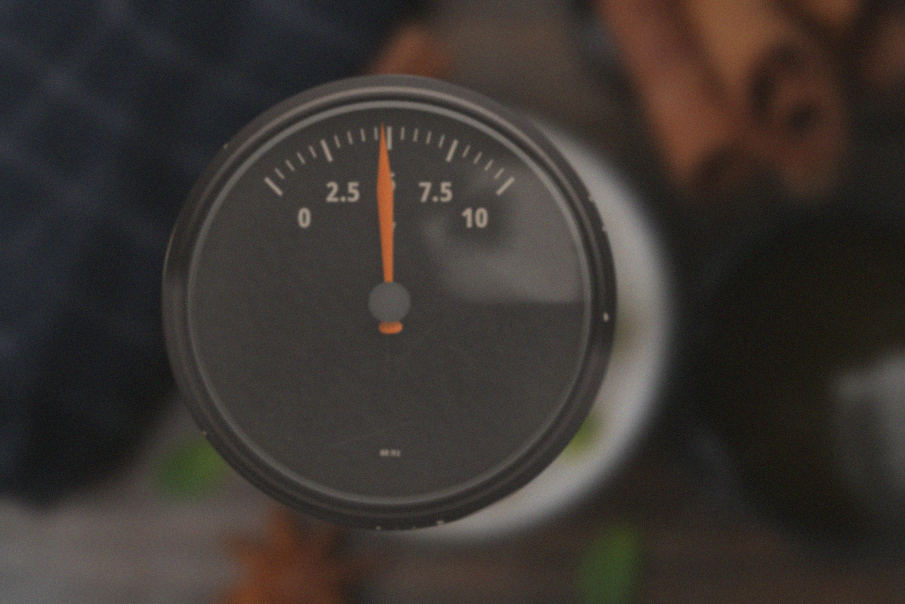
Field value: 4.75 V
